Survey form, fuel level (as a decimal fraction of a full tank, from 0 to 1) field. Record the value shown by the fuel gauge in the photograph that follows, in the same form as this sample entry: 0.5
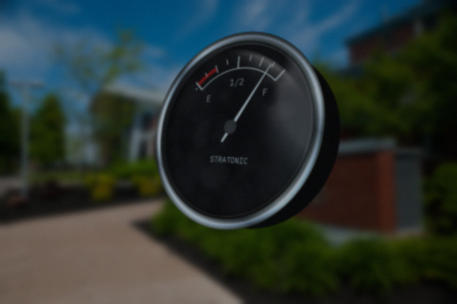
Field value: 0.875
